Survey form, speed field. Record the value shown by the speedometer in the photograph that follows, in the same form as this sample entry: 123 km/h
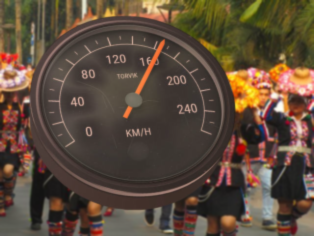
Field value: 165 km/h
